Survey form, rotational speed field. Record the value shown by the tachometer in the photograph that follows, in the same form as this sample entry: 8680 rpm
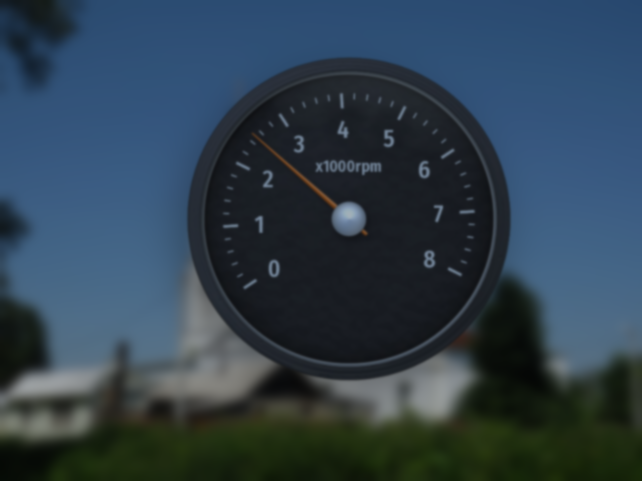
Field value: 2500 rpm
